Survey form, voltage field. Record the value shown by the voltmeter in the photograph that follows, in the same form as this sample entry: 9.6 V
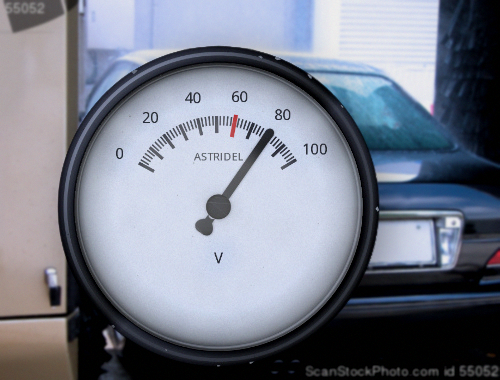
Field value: 80 V
